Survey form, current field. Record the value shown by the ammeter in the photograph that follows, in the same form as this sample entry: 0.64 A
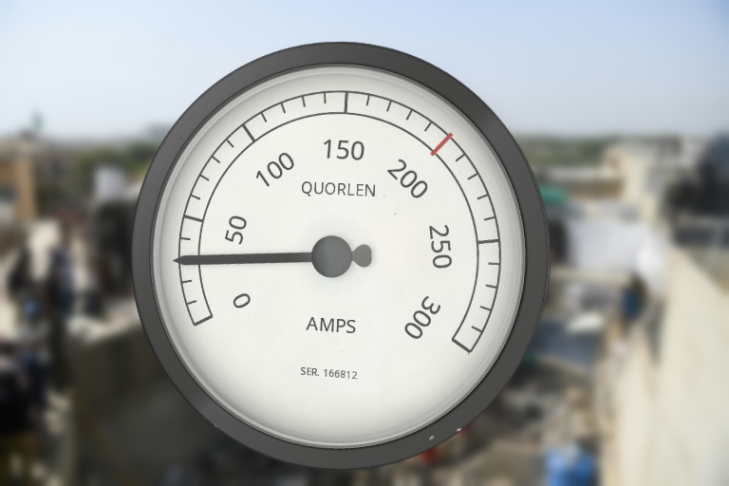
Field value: 30 A
